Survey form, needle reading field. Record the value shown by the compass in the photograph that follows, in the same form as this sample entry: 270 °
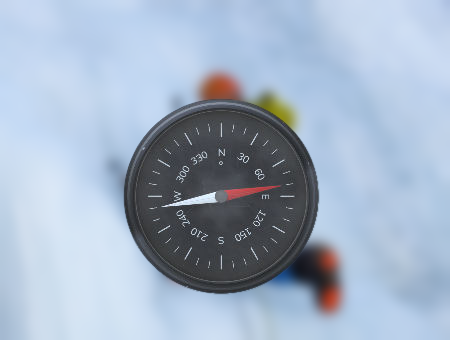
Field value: 80 °
